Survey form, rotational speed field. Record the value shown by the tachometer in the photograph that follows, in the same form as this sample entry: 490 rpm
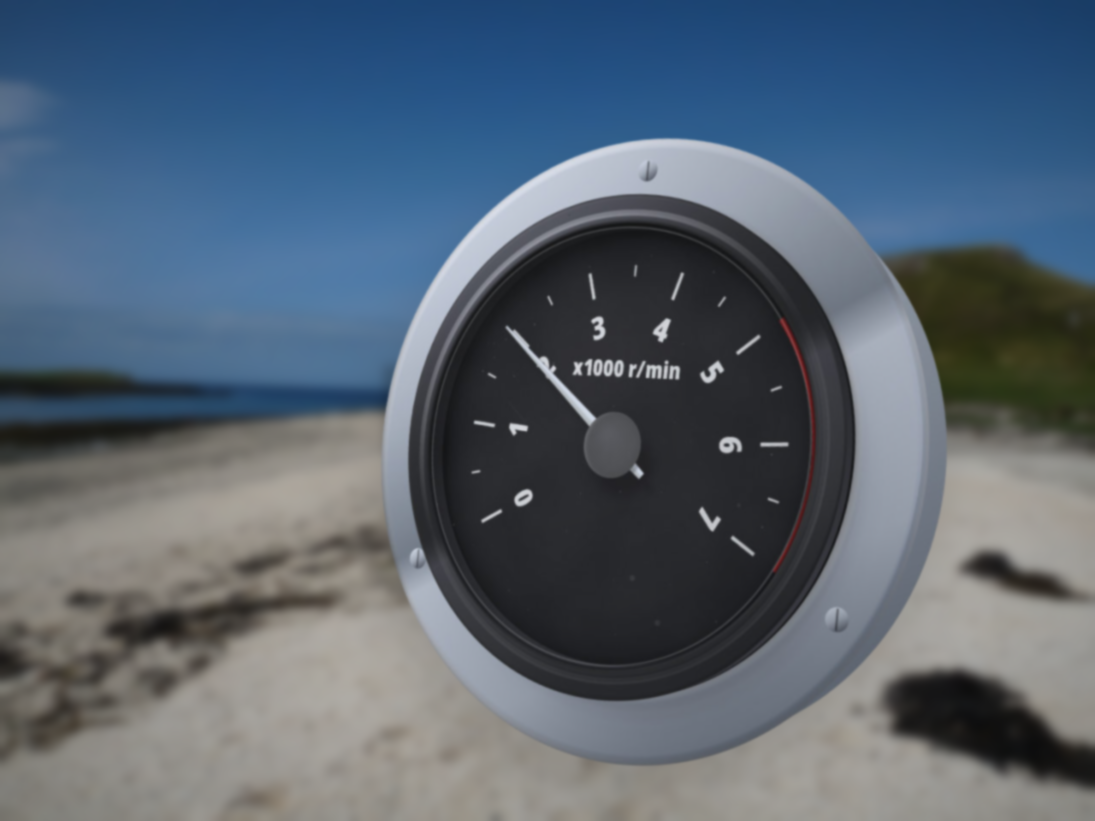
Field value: 2000 rpm
